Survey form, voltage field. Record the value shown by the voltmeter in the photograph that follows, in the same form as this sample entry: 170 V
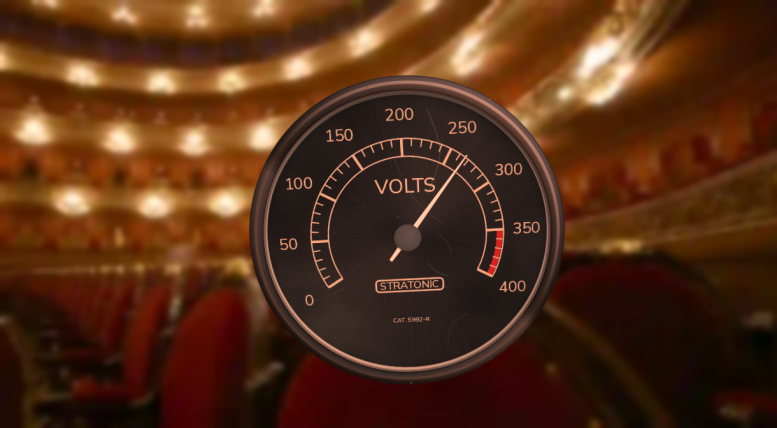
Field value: 265 V
